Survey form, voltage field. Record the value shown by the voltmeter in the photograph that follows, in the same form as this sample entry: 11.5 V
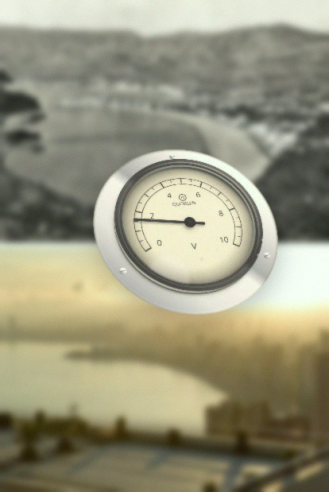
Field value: 1.5 V
